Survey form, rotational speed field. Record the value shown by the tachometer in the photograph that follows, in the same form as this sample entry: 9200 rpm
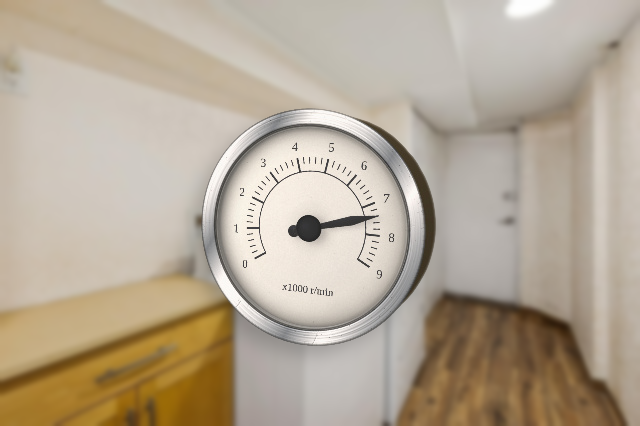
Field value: 7400 rpm
